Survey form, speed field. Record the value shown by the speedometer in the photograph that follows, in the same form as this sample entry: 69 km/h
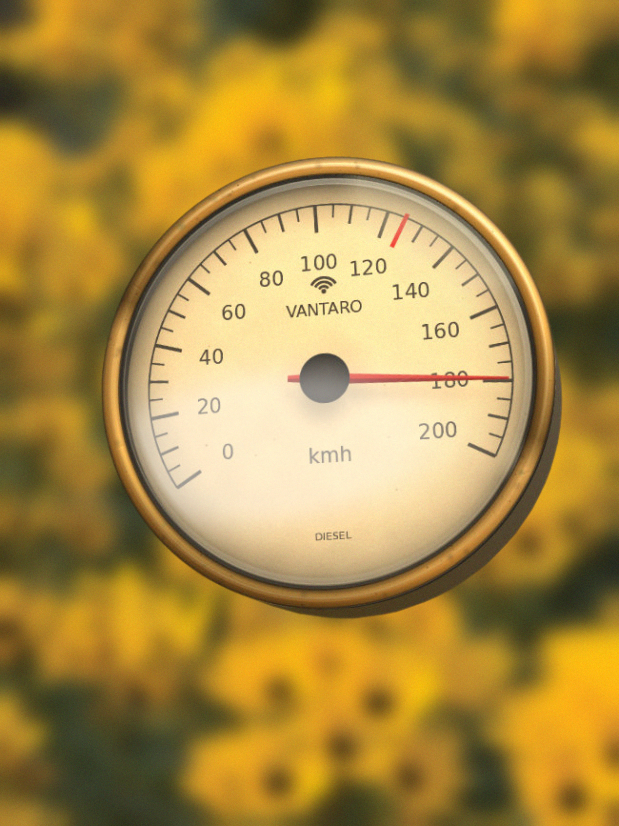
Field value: 180 km/h
